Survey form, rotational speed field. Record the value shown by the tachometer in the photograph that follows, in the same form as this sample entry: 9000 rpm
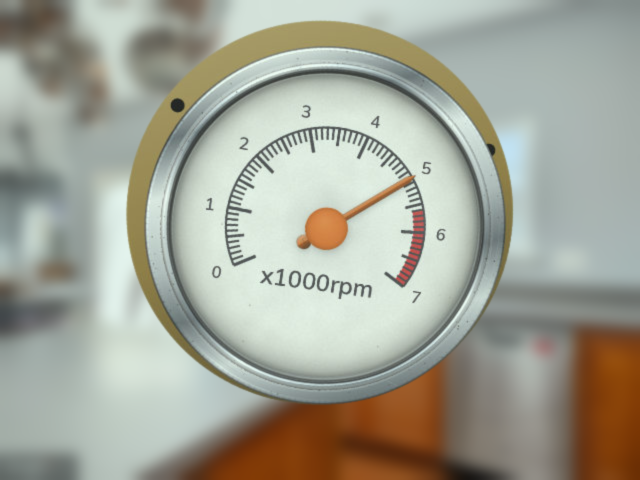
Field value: 5000 rpm
